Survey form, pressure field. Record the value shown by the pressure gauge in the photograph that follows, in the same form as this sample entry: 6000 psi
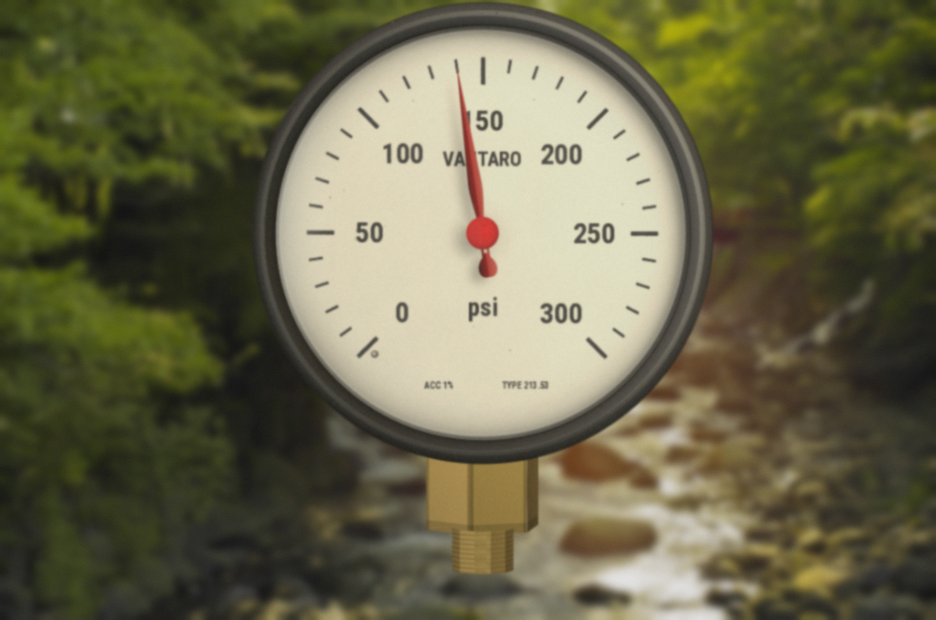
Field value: 140 psi
